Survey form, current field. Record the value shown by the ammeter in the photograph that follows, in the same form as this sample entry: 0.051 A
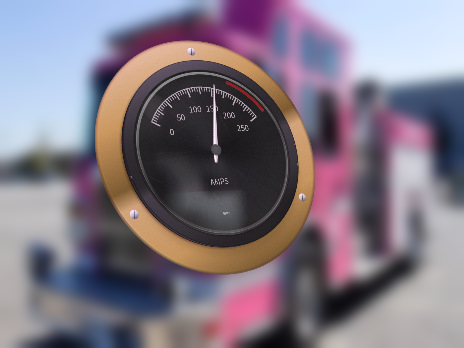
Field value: 150 A
